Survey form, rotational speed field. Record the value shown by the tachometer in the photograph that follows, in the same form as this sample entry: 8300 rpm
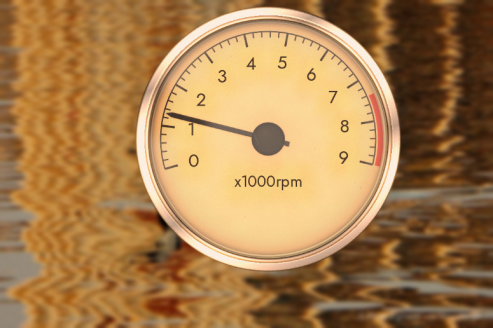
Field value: 1300 rpm
